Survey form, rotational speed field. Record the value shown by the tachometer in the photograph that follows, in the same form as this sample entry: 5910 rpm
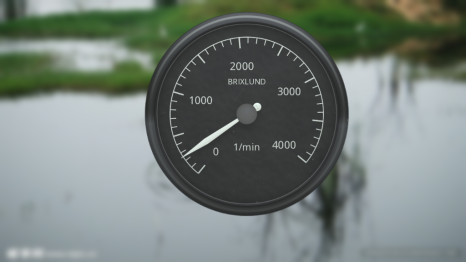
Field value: 250 rpm
